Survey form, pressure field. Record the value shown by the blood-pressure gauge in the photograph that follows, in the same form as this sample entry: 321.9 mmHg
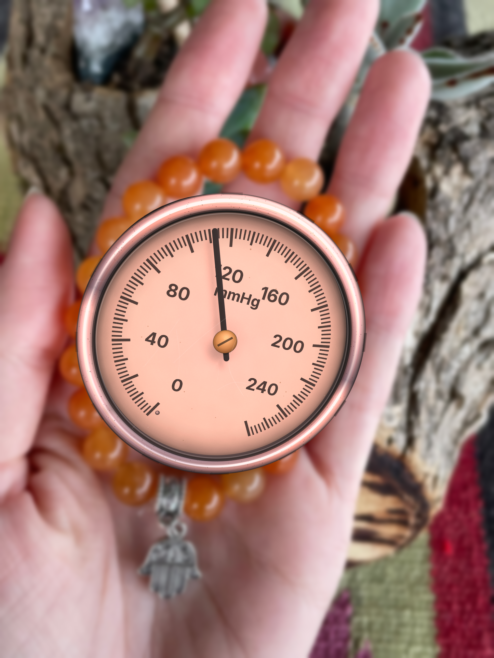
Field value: 112 mmHg
